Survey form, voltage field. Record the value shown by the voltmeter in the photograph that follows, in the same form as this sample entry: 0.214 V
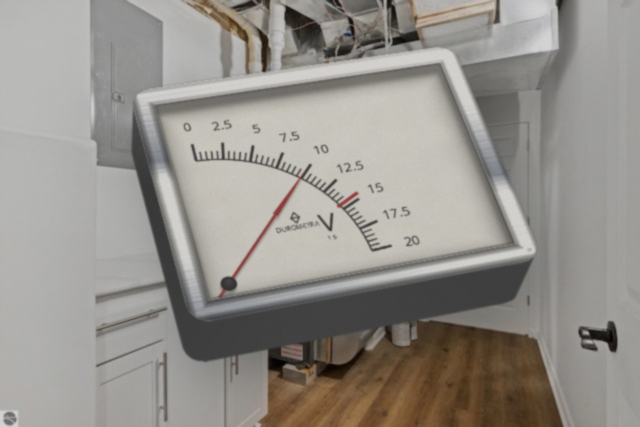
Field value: 10 V
